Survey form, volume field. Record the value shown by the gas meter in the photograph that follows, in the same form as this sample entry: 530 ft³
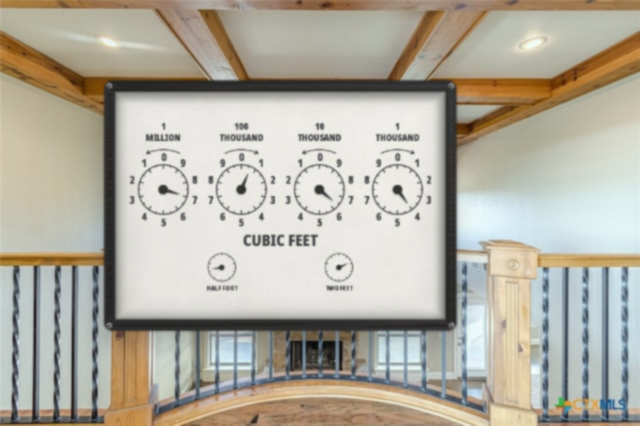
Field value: 706400 ft³
